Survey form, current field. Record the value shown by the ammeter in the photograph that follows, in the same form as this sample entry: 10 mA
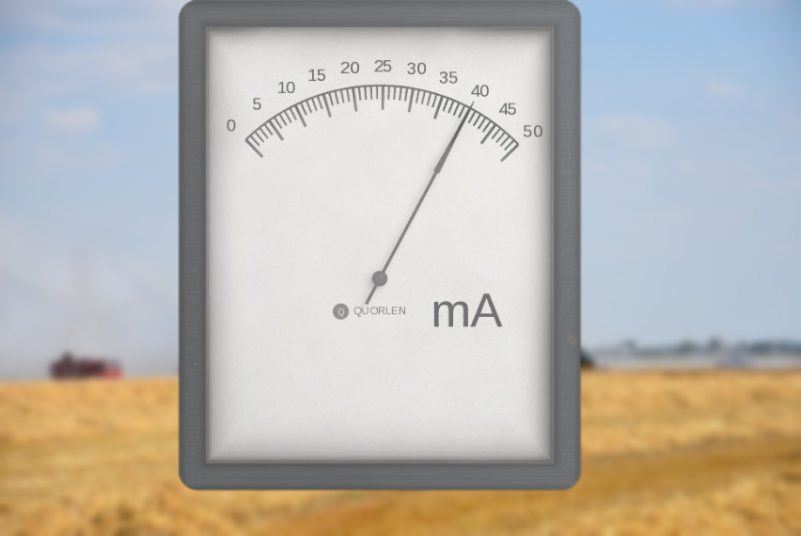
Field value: 40 mA
